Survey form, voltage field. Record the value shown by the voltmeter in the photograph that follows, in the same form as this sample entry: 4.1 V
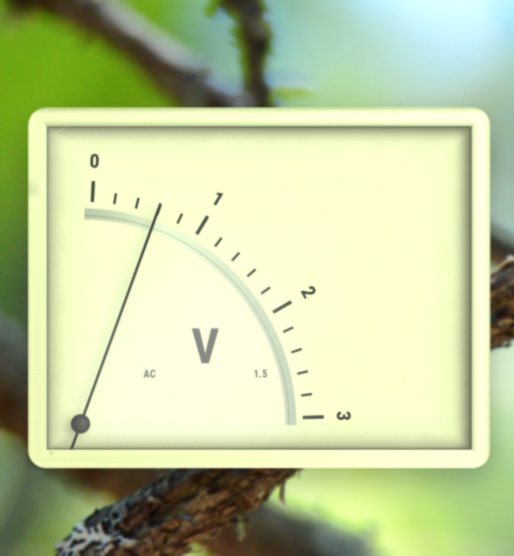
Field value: 0.6 V
